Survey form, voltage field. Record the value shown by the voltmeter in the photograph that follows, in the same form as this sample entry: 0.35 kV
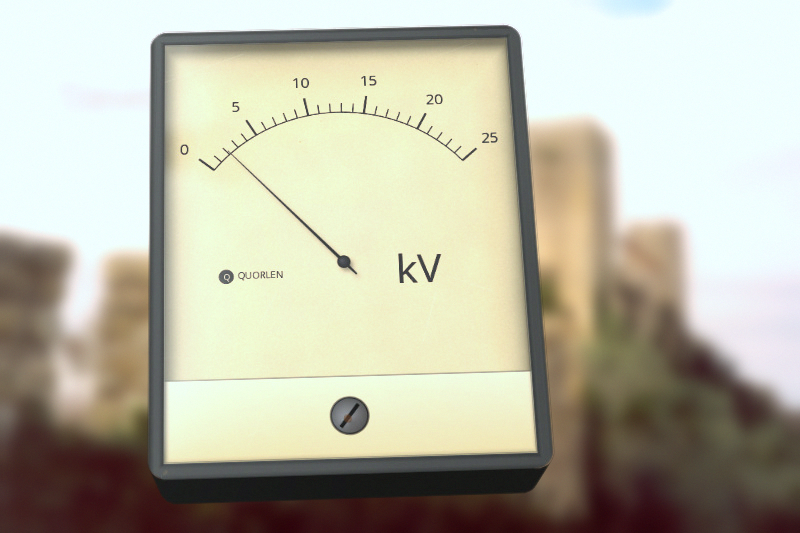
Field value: 2 kV
